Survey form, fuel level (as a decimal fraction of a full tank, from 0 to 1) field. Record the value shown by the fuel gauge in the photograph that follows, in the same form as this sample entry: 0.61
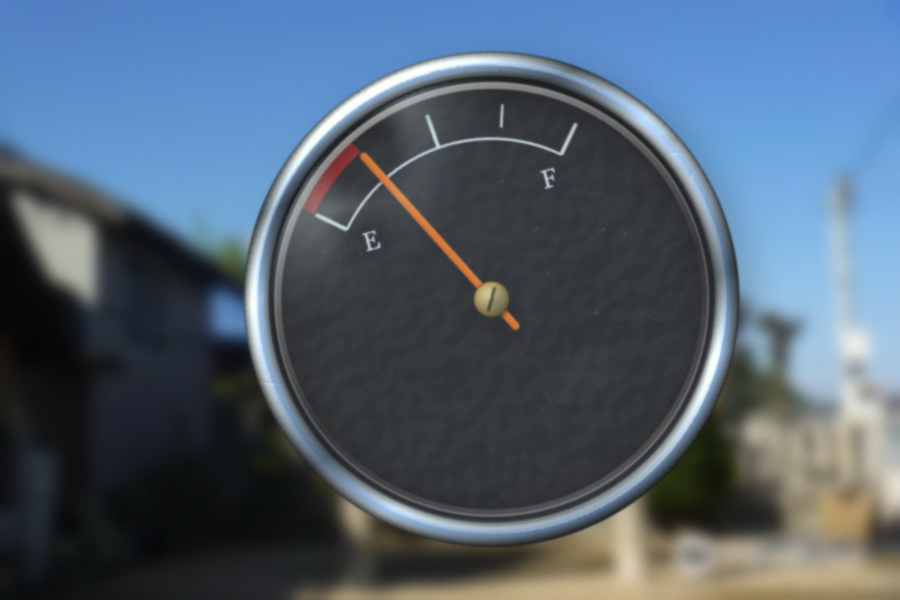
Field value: 0.25
